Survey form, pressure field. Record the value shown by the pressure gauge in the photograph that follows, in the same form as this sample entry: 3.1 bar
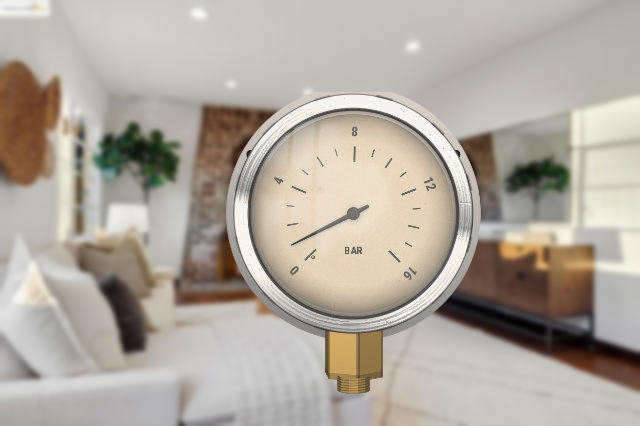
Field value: 1 bar
